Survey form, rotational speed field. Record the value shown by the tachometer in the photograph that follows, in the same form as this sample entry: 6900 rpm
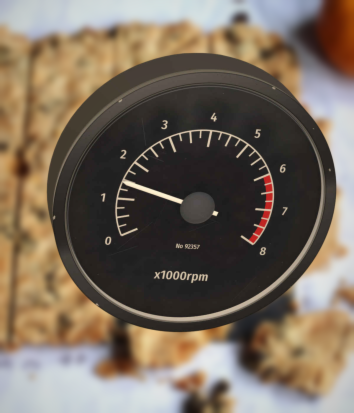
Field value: 1500 rpm
